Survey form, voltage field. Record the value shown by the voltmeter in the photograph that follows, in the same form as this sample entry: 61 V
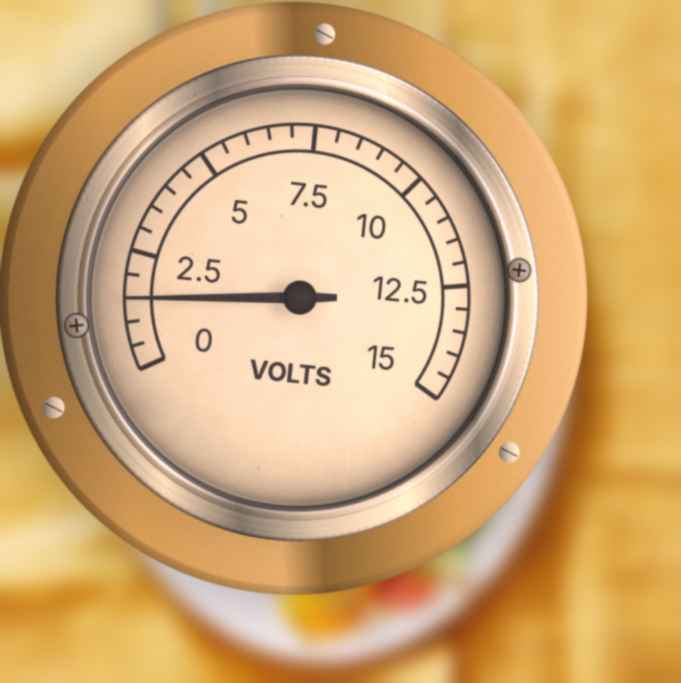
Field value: 1.5 V
